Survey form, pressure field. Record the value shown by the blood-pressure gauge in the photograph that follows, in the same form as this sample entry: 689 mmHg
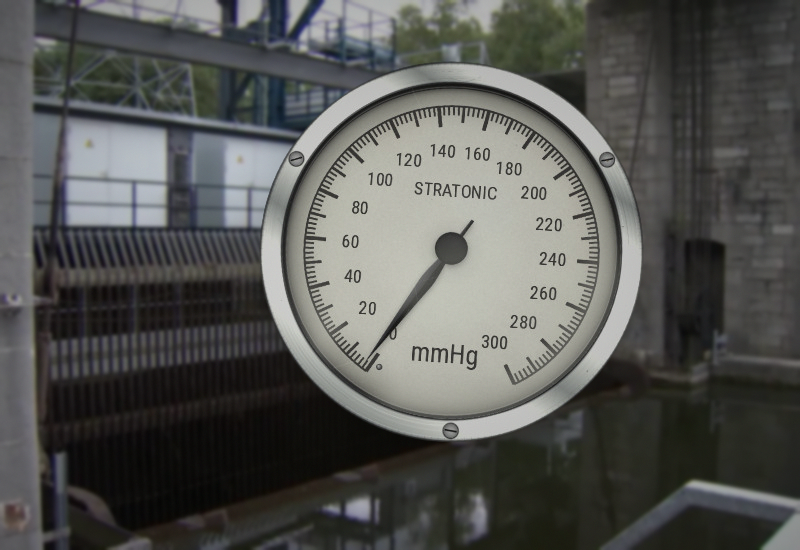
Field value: 2 mmHg
